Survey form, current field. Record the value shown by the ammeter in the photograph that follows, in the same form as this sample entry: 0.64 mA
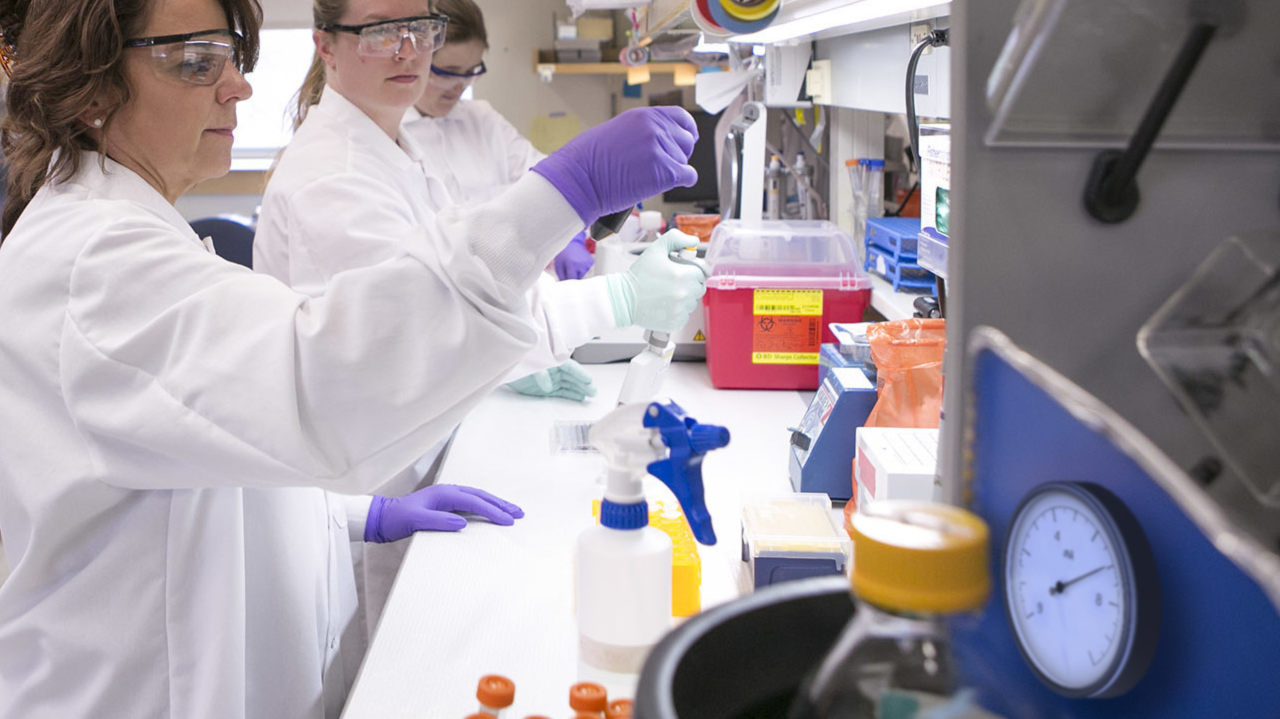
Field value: 7 mA
